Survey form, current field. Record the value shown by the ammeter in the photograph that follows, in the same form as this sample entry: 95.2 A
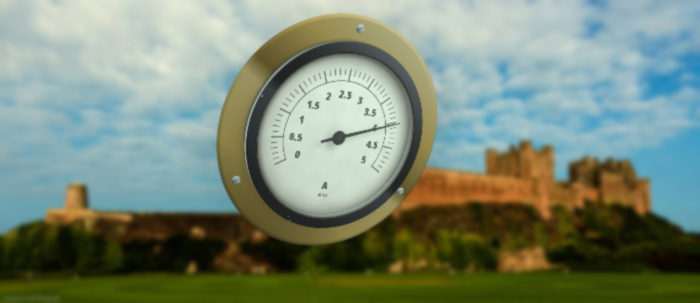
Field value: 4 A
